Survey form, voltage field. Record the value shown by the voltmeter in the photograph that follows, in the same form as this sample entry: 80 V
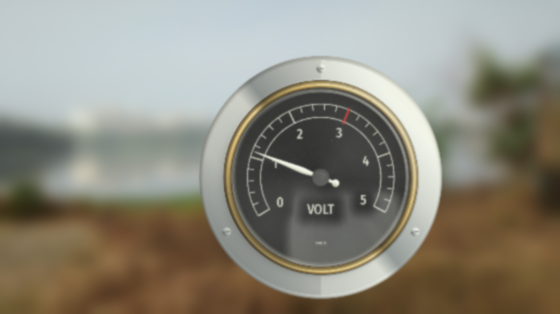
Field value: 1.1 V
